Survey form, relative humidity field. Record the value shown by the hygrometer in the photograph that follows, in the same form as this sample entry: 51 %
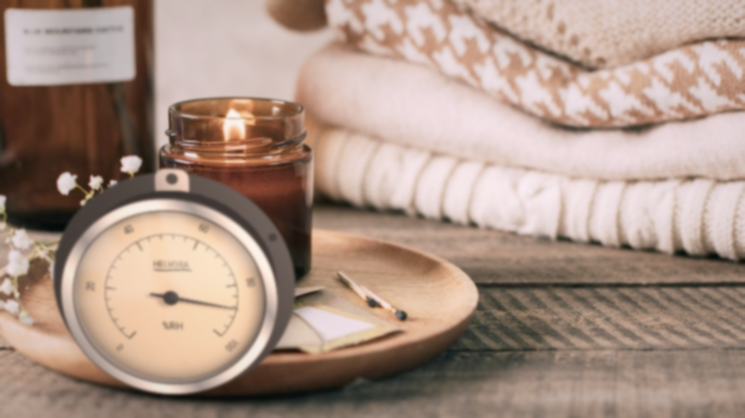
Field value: 88 %
